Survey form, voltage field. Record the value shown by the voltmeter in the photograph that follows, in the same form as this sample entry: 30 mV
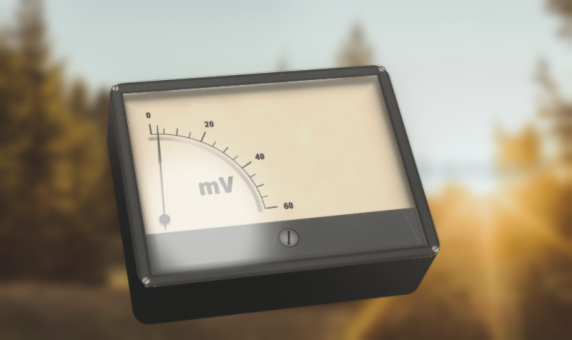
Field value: 2.5 mV
